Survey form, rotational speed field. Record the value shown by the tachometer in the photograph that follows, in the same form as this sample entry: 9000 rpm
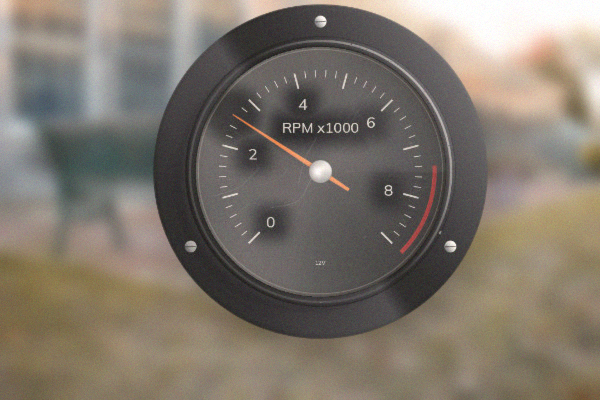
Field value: 2600 rpm
